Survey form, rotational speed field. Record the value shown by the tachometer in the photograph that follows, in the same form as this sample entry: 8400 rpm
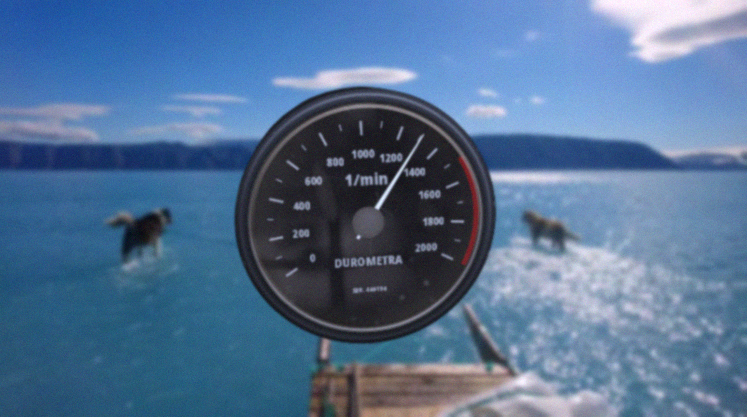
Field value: 1300 rpm
